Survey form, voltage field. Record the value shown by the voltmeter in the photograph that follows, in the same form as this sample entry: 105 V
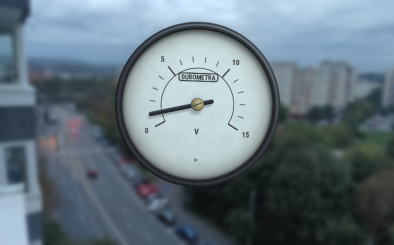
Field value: 1 V
